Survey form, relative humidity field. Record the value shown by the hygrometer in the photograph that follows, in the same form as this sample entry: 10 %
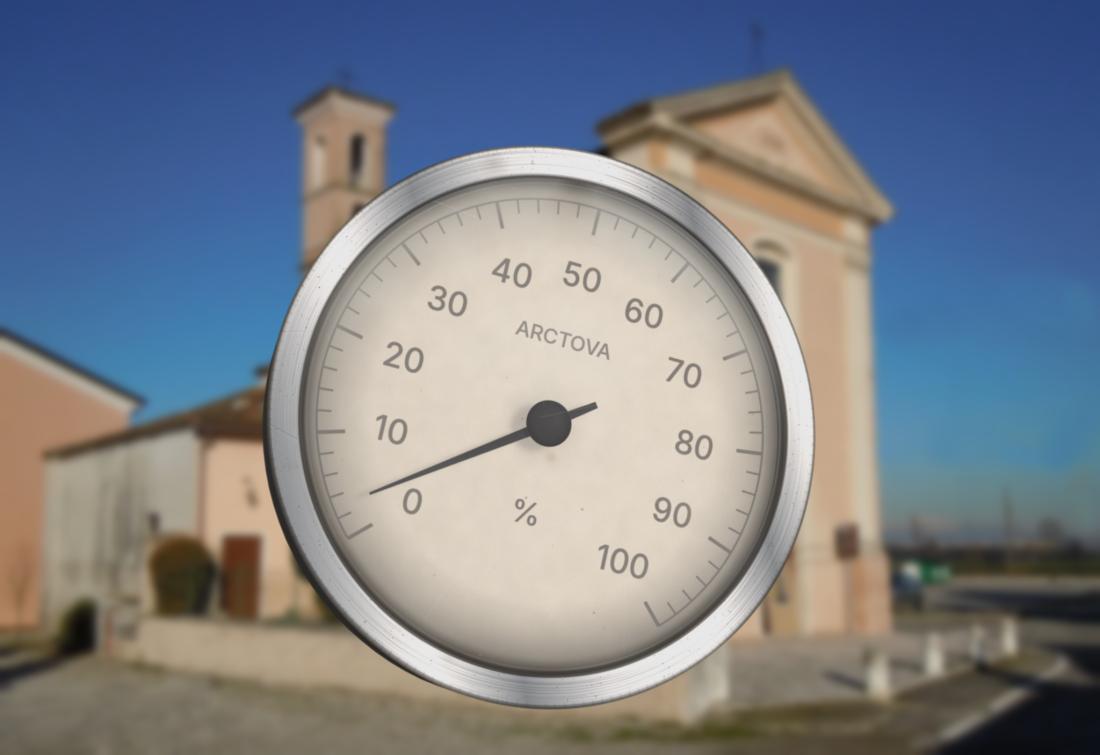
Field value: 3 %
